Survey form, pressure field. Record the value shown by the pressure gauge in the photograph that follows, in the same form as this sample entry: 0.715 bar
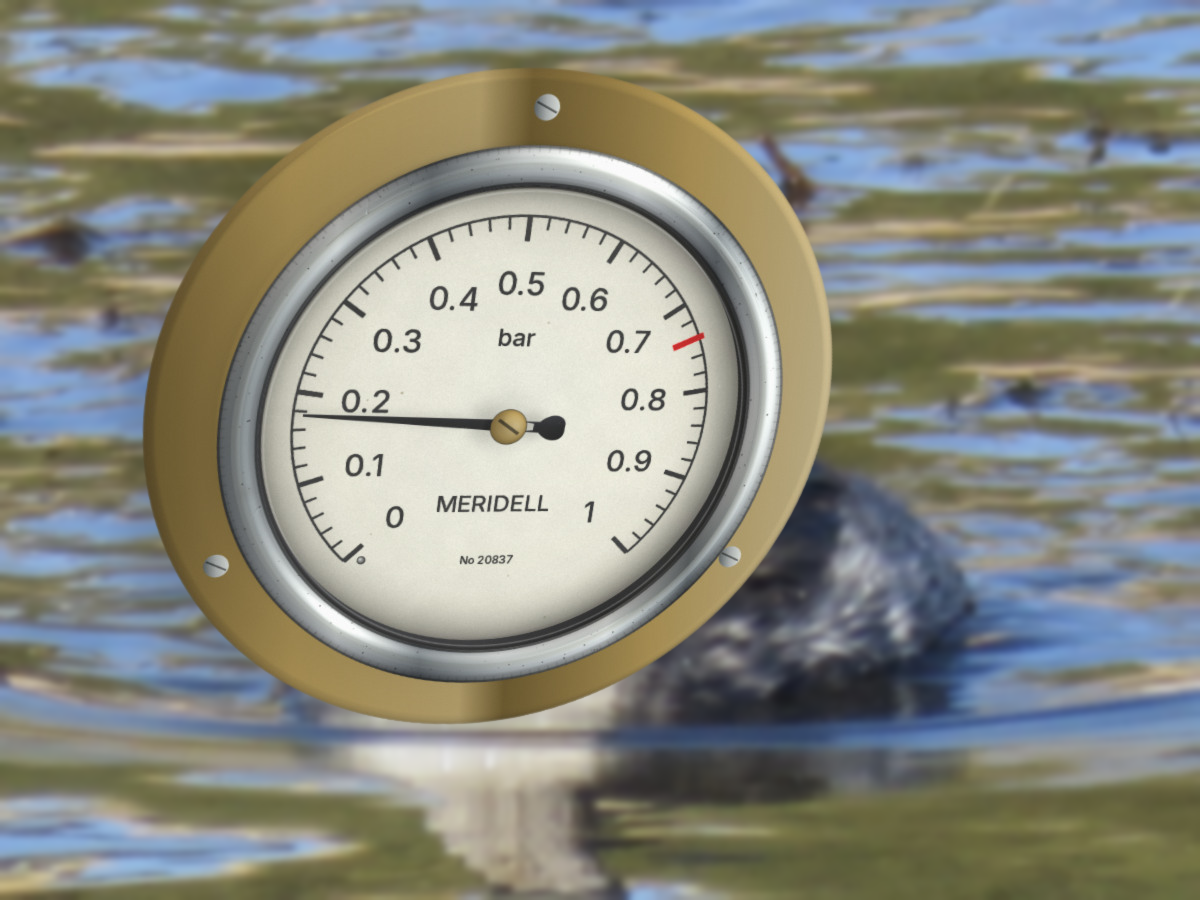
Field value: 0.18 bar
